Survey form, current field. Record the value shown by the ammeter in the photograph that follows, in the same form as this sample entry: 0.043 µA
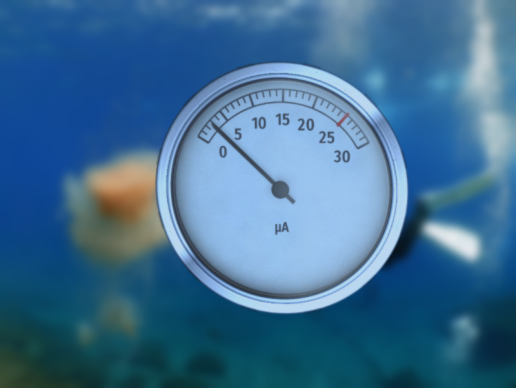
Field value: 3 µA
